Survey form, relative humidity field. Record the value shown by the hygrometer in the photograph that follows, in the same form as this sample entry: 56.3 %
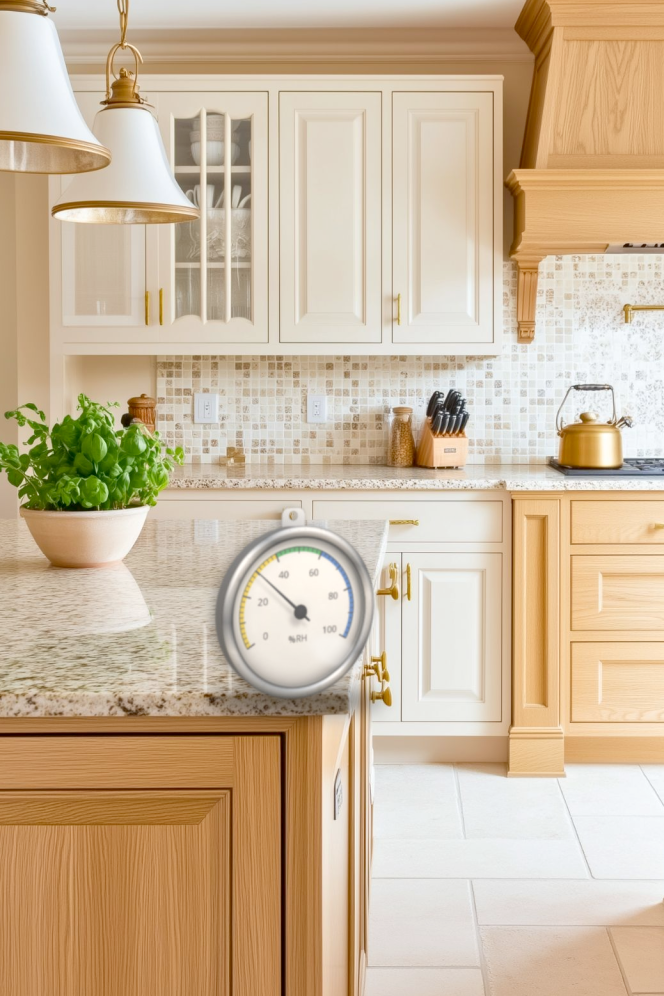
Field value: 30 %
